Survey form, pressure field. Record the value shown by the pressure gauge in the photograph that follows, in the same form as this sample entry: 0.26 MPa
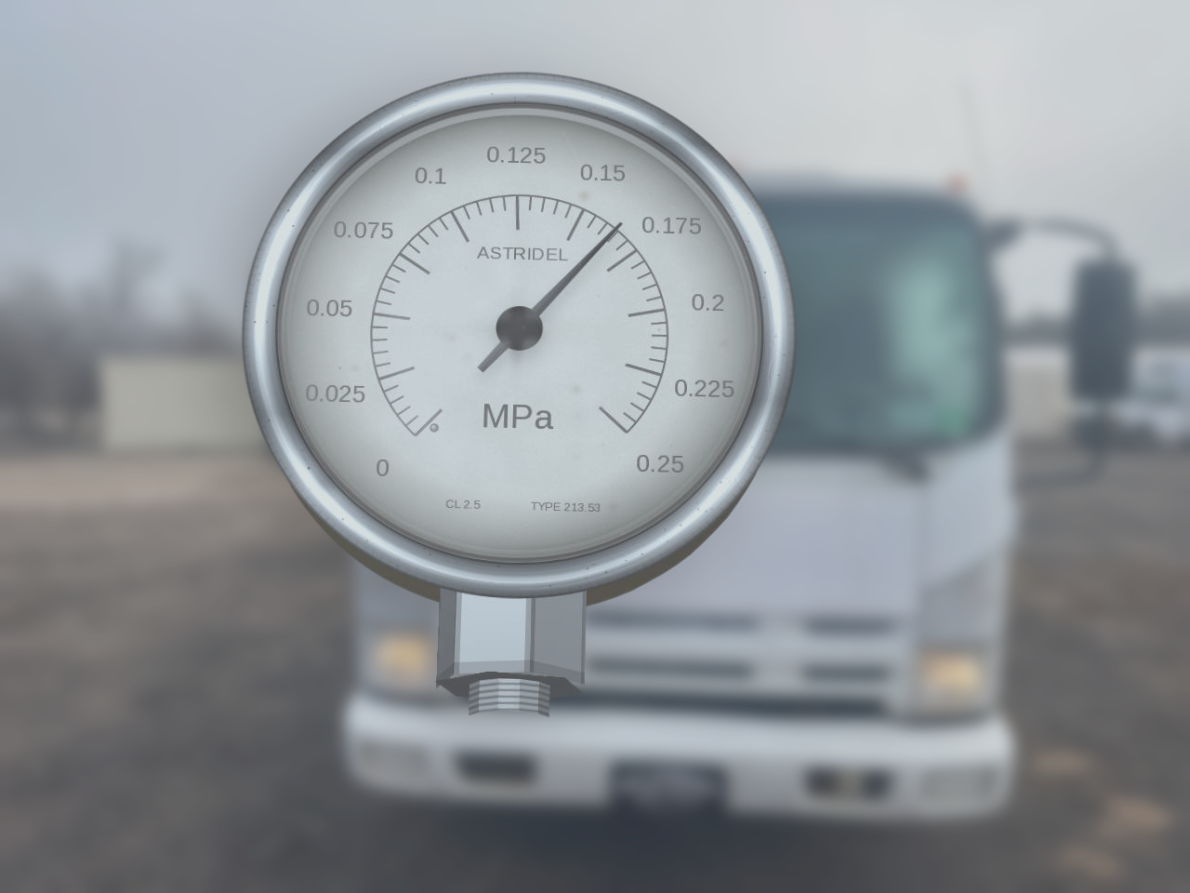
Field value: 0.165 MPa
